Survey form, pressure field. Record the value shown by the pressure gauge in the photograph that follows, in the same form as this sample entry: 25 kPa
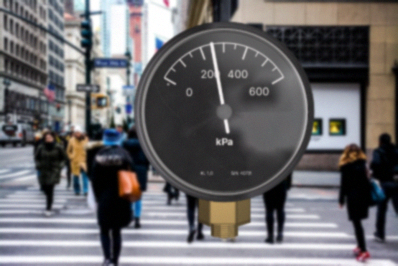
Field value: 250 kPa
